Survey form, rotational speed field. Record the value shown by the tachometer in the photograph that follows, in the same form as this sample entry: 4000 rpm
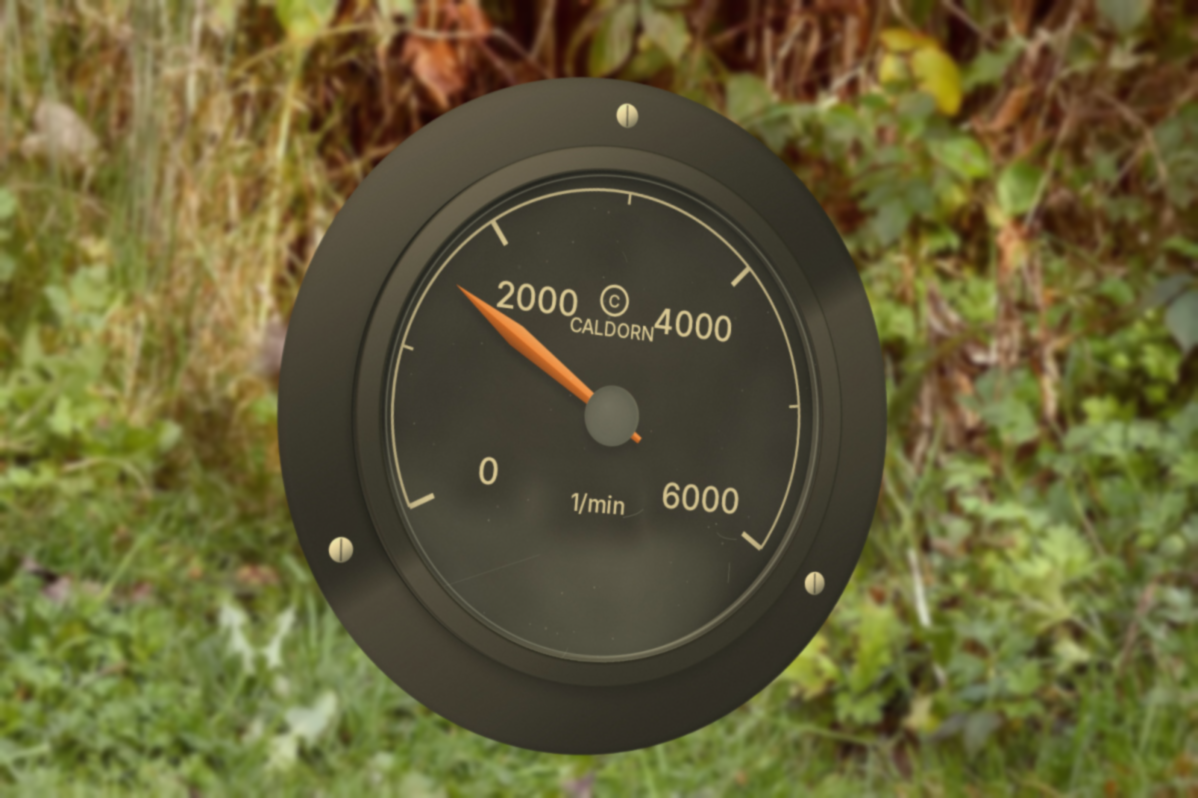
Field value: 1500 rpm
